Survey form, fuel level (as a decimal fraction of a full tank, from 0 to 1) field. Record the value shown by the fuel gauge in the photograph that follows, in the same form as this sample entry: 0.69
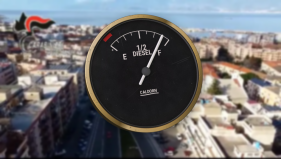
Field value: 0.875
